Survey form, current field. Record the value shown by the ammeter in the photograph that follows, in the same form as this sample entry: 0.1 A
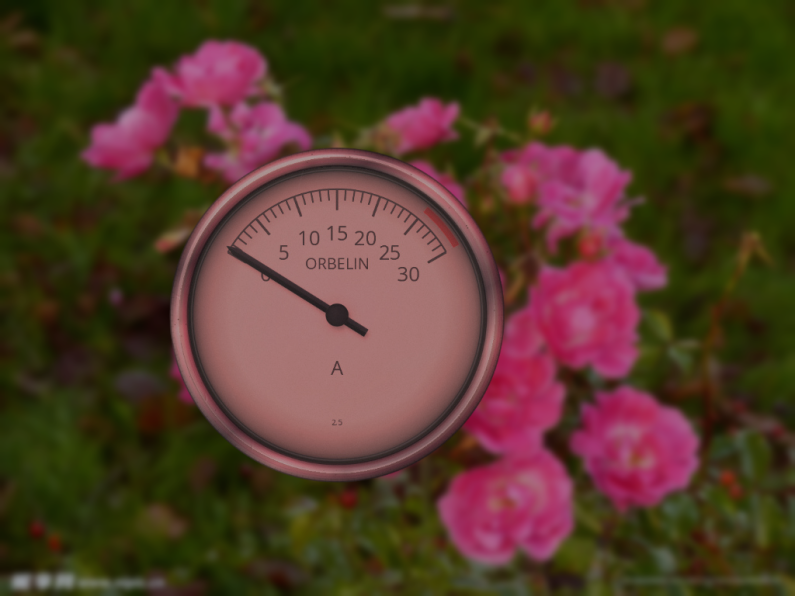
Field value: 0.5 A
